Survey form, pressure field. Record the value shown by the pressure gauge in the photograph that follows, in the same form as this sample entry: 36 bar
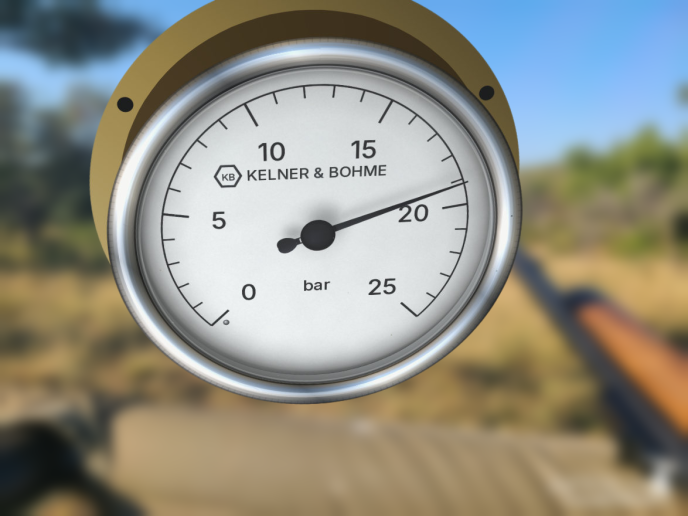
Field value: 19 bar
